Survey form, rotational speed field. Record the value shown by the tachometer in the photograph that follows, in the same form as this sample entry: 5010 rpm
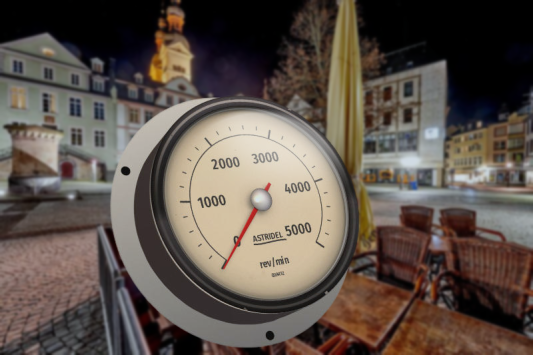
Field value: 0 rpm
